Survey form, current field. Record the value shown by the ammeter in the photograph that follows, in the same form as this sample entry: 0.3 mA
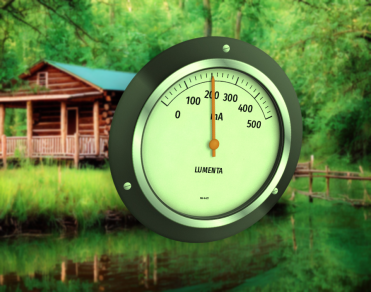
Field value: 200 mA
